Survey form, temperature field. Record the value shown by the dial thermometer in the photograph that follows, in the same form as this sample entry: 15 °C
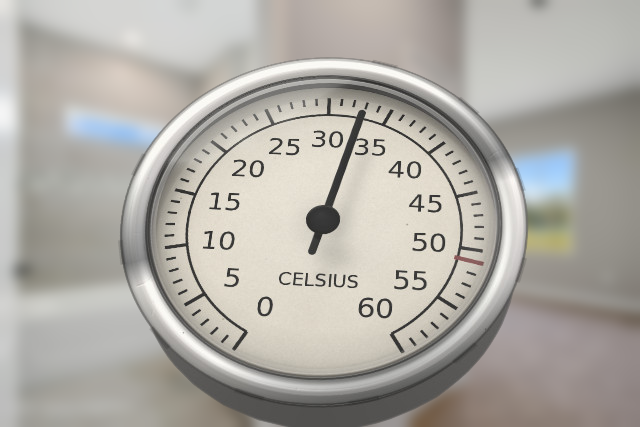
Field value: 33 °C
